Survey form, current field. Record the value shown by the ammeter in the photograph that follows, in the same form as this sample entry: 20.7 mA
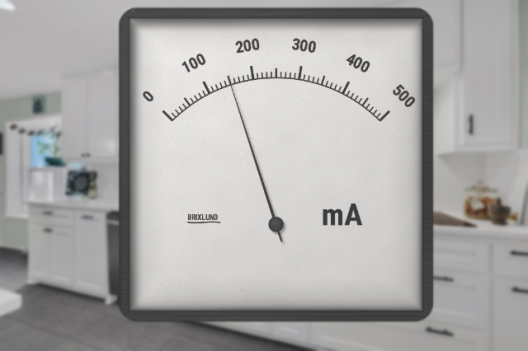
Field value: 150 mA
